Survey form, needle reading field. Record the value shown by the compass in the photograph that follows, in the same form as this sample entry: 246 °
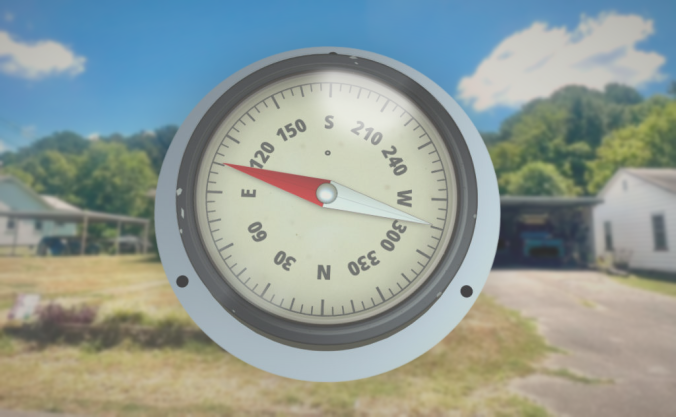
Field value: 105 °
